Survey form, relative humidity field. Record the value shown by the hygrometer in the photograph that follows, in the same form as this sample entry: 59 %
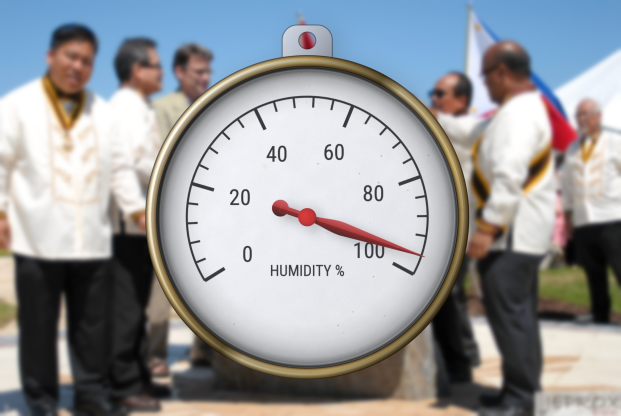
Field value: 96 %
